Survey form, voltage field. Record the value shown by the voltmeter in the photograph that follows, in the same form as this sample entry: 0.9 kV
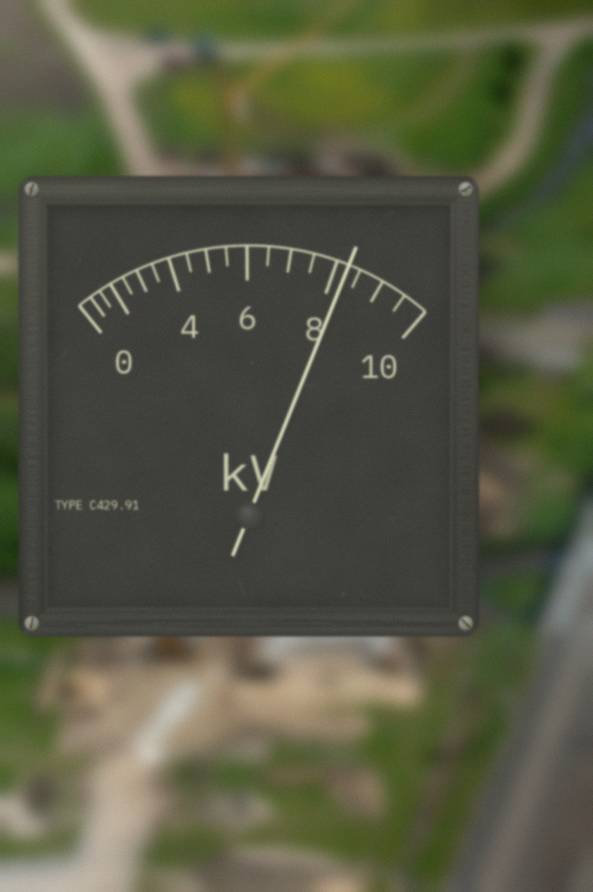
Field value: 8.25 kV
